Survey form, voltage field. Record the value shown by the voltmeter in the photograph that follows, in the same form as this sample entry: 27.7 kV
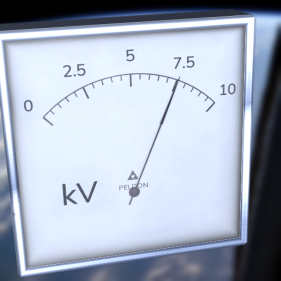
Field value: 7.5 kV
